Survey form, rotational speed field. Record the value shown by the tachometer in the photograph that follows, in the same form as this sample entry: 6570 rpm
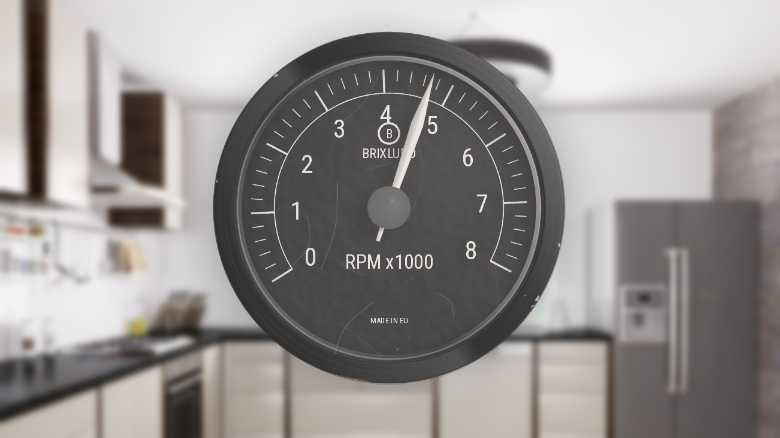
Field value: 4700 rpm
